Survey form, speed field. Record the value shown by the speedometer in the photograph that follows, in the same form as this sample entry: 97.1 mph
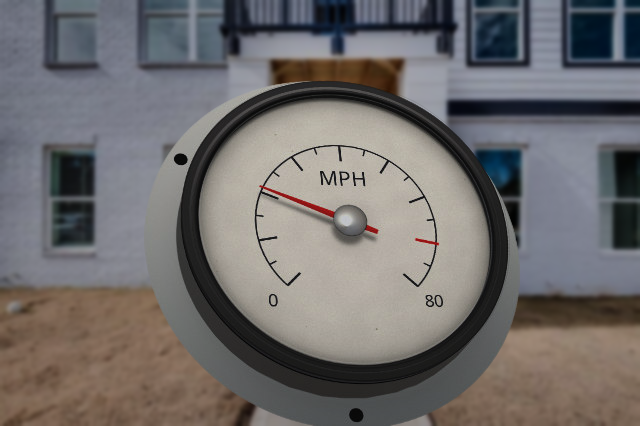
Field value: 20 mph
